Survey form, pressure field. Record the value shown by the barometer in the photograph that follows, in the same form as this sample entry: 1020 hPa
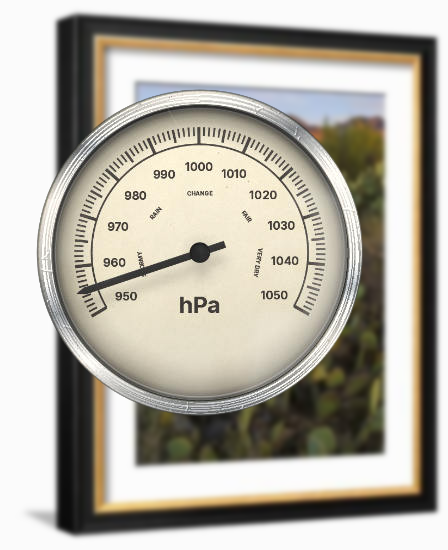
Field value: 955 hPa
